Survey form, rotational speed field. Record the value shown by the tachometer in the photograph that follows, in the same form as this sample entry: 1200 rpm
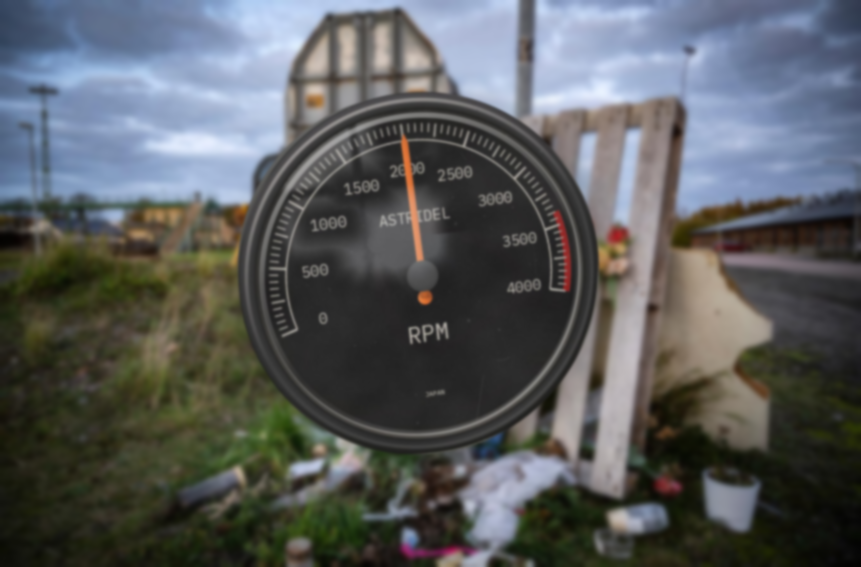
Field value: 2000 rpm
